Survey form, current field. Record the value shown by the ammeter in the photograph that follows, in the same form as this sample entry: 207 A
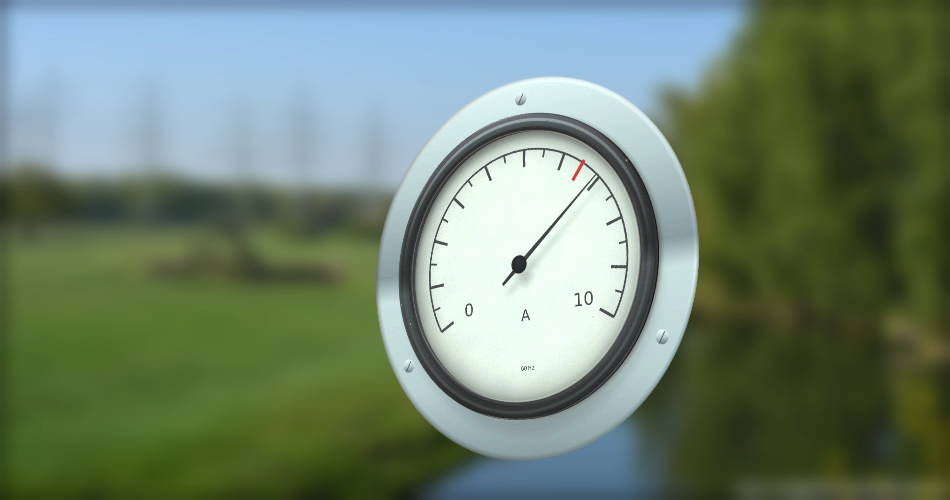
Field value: 7 A
